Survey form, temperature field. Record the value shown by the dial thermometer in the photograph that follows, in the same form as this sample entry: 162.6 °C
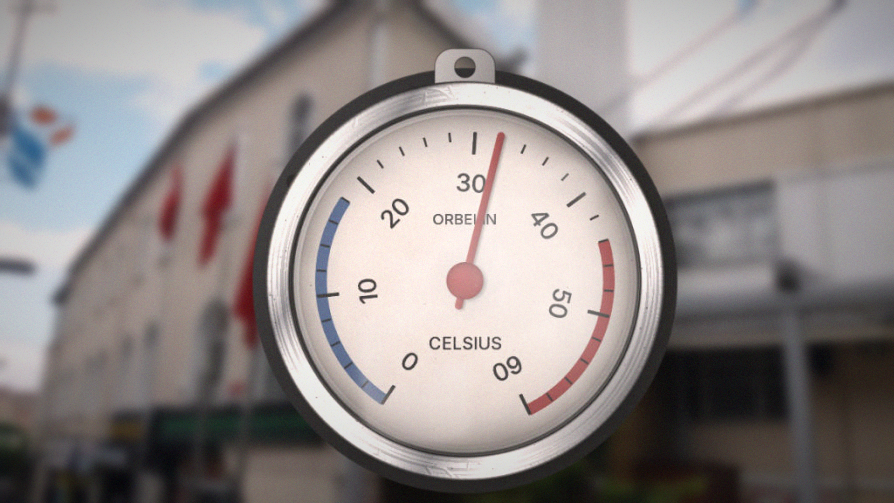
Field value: 32 °C
